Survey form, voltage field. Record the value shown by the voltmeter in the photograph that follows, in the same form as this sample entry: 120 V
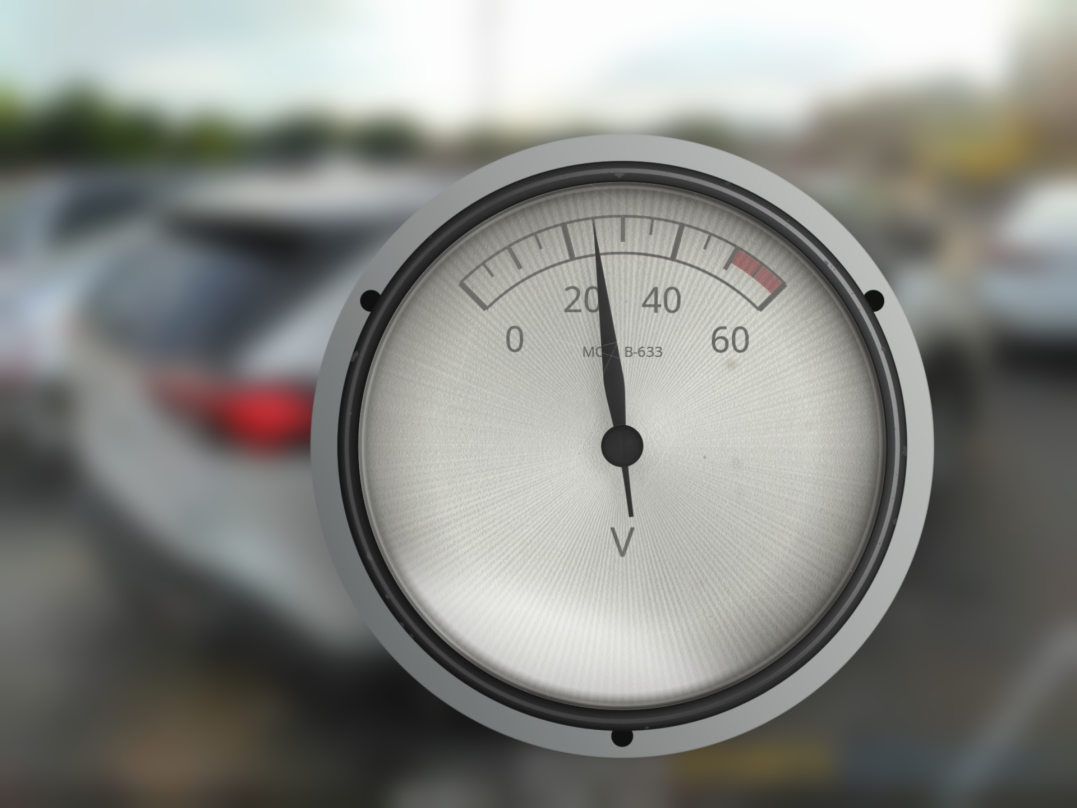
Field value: 25 V
